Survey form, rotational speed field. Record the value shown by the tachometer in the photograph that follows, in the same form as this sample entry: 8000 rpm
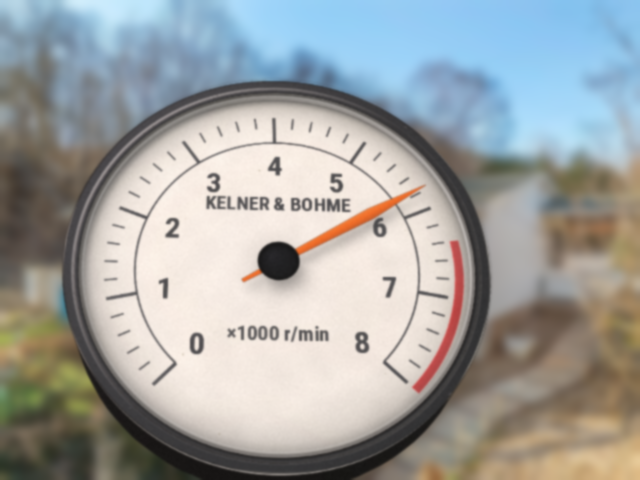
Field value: 5800 rpm
